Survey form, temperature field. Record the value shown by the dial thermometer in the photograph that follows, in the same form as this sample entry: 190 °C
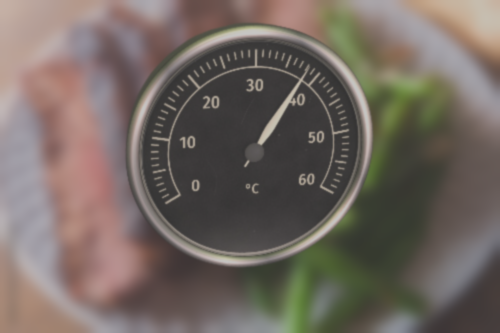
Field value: 38 °C
